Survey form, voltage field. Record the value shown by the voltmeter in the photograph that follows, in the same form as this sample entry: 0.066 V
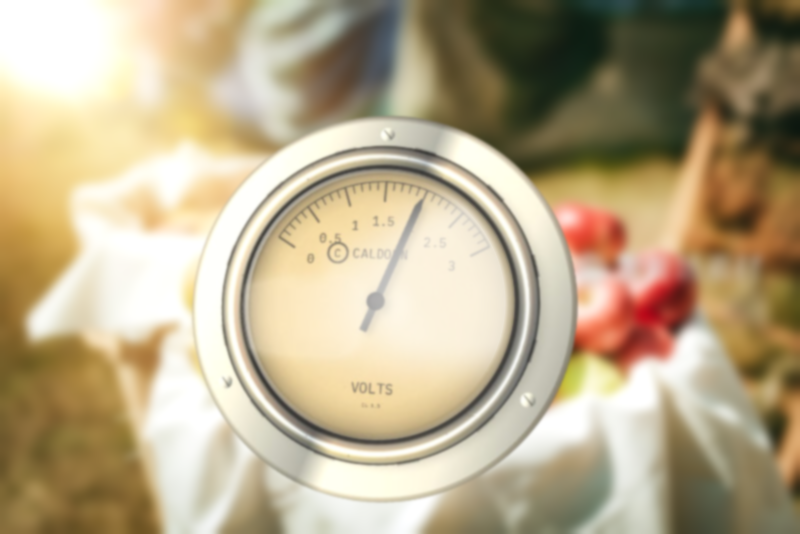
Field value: 2 V
